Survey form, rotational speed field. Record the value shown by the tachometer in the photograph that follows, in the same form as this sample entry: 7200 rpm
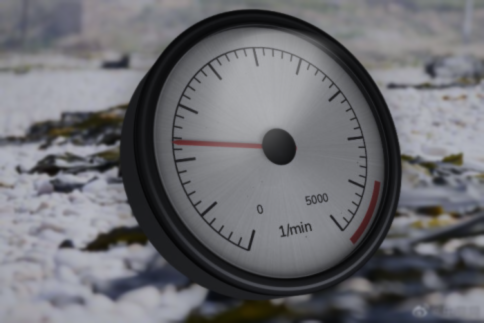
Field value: 1150 rpm
